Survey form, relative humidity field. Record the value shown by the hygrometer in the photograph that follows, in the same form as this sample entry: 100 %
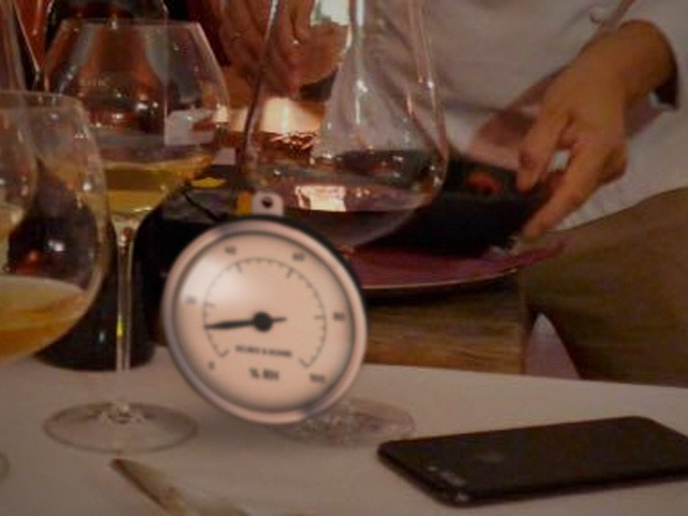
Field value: 12 %
